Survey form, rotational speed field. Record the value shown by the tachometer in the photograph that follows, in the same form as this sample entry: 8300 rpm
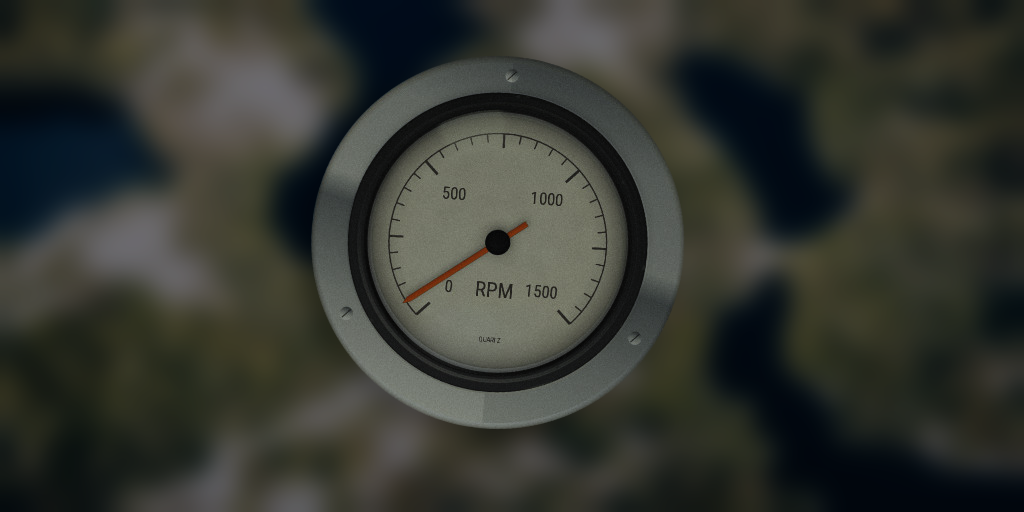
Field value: 50 rpm
